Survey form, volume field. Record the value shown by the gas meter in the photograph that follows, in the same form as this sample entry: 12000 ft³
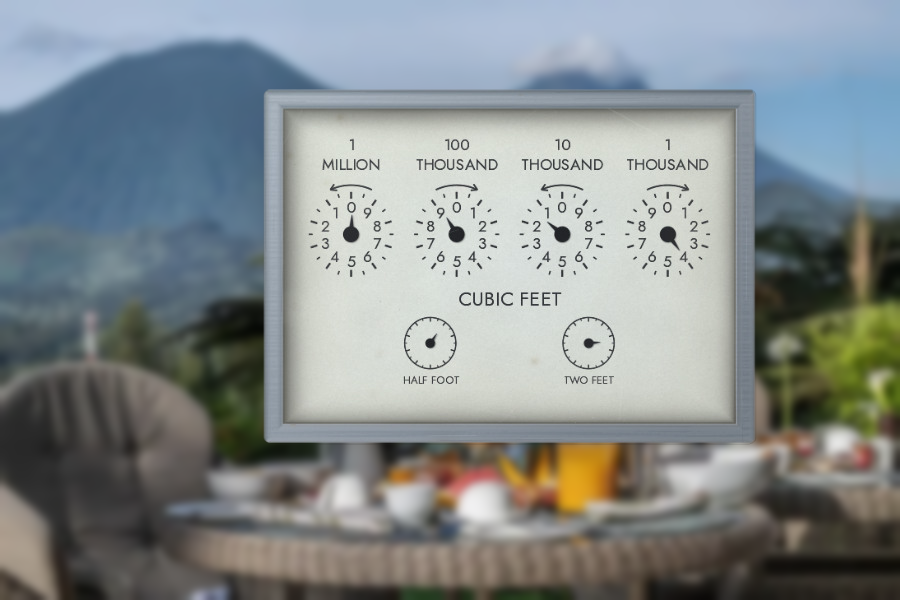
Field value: 991400 ft³
